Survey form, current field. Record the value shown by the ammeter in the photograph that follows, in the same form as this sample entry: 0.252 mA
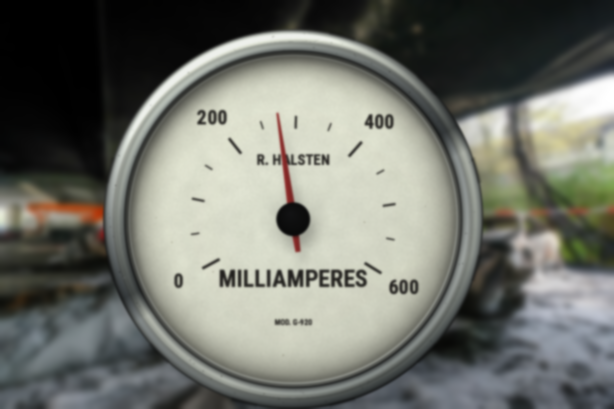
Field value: 275 mA
